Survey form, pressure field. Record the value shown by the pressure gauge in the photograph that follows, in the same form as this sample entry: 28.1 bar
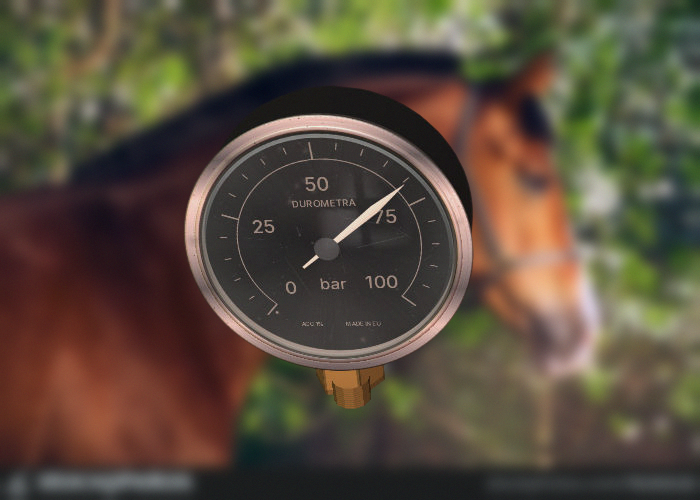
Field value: 70 bar
